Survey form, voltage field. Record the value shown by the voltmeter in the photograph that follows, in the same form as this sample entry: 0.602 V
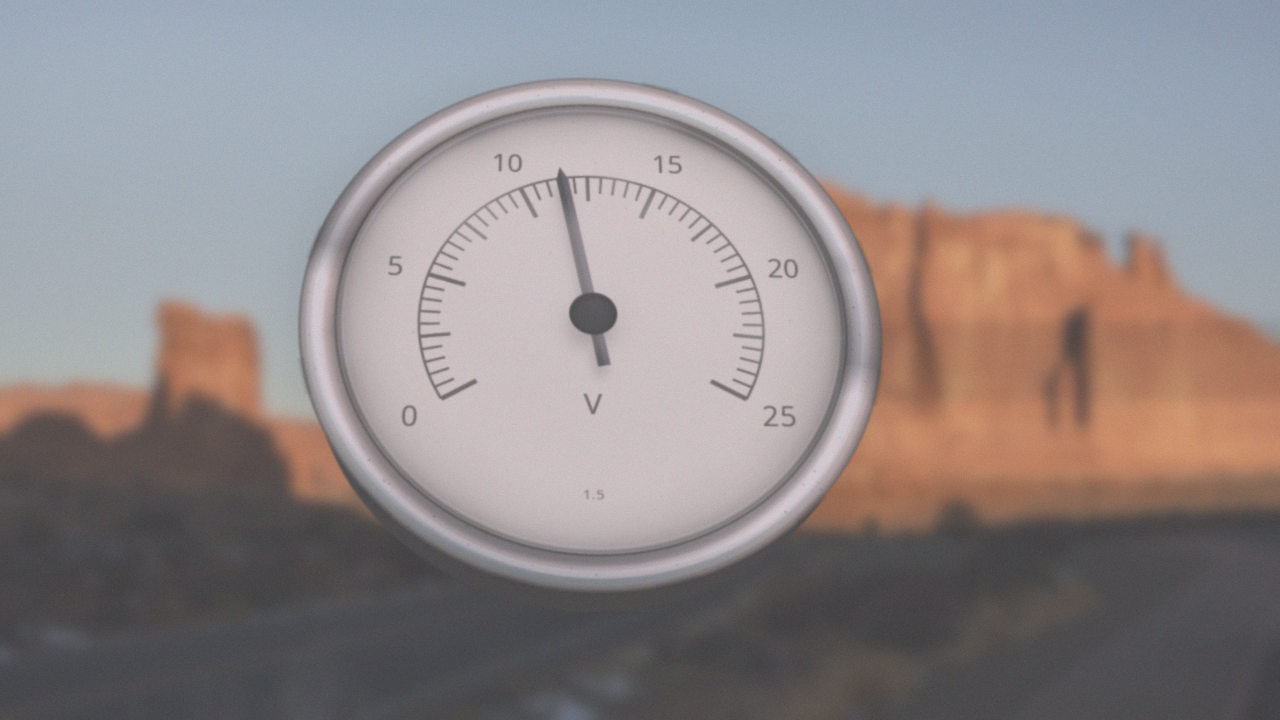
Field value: 11.5 V
